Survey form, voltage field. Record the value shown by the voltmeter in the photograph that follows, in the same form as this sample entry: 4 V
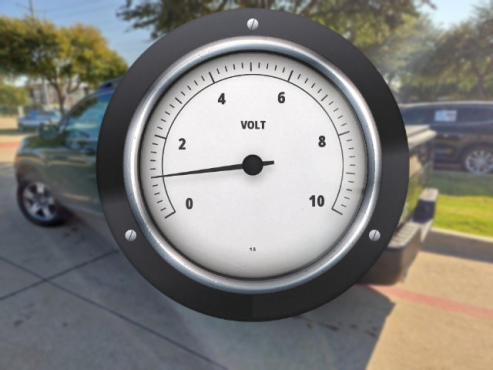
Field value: 1 V
